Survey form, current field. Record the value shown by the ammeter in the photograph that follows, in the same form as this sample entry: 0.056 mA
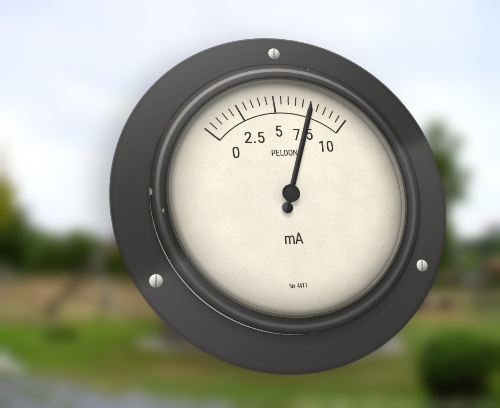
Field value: 7.5 mA
